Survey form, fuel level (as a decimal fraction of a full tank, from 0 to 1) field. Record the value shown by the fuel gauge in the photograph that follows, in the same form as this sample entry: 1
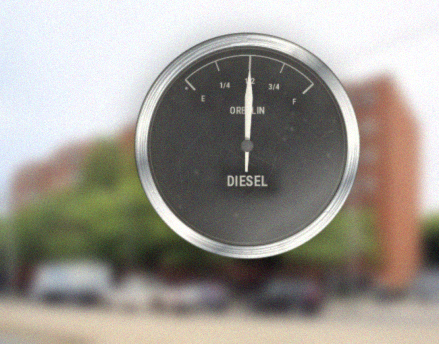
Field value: 0.5
